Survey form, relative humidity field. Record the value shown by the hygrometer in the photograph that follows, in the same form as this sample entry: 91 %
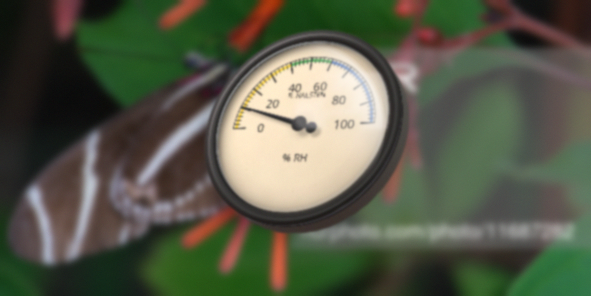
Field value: 10 %
